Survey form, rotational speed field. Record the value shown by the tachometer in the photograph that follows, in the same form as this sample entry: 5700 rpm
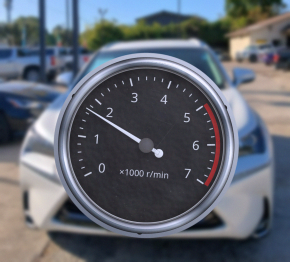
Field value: 1700 rpm
